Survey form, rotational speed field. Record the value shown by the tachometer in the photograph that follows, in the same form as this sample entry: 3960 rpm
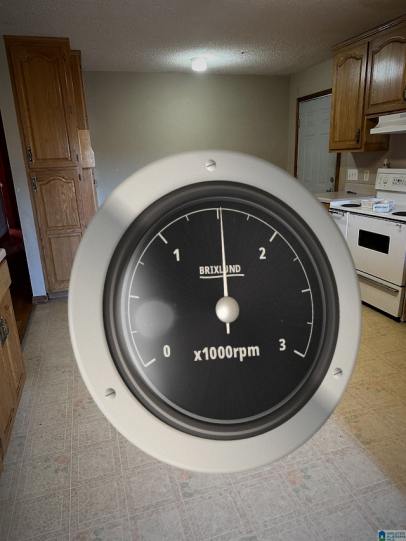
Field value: 1500 rpm
